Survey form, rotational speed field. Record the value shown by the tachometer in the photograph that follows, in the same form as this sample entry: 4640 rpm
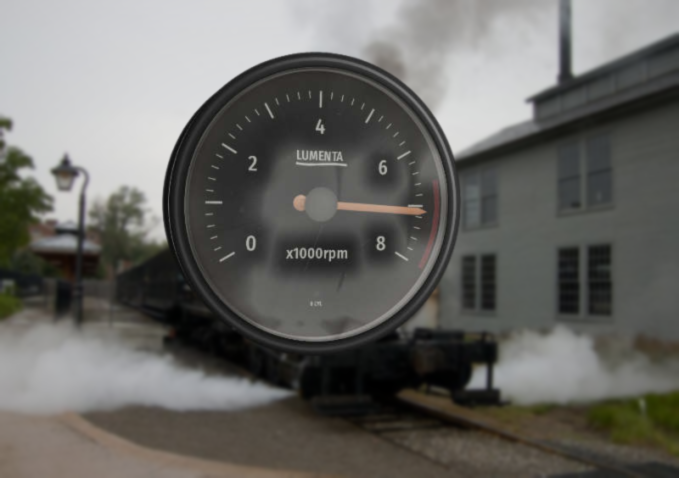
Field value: 7100 rpm
